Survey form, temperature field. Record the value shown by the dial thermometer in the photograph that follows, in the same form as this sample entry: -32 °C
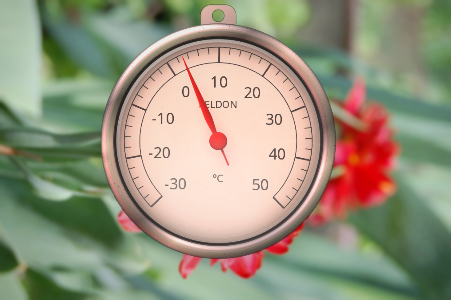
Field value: 3 °C
